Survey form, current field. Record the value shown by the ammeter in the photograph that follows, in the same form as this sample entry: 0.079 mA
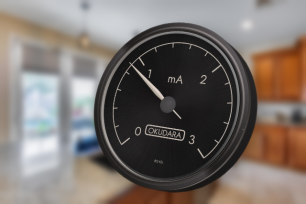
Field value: 0.9 mA
